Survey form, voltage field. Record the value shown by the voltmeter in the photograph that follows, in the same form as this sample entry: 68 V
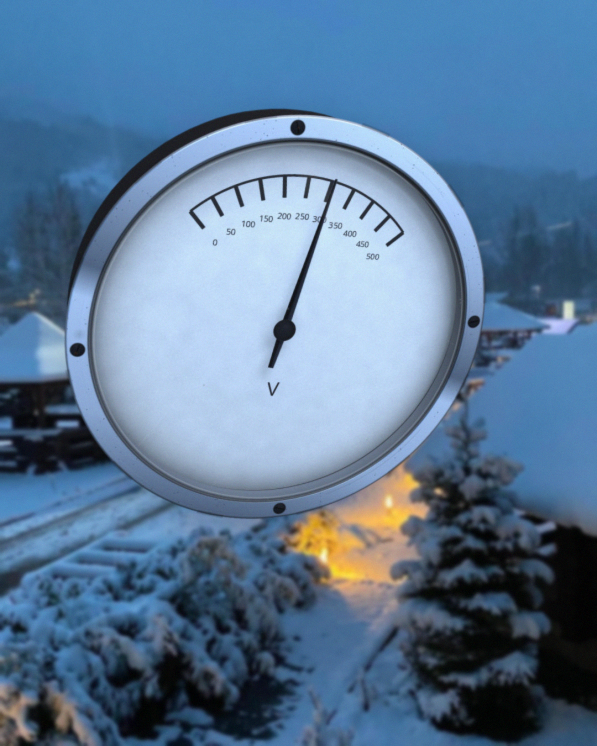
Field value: 300 V
